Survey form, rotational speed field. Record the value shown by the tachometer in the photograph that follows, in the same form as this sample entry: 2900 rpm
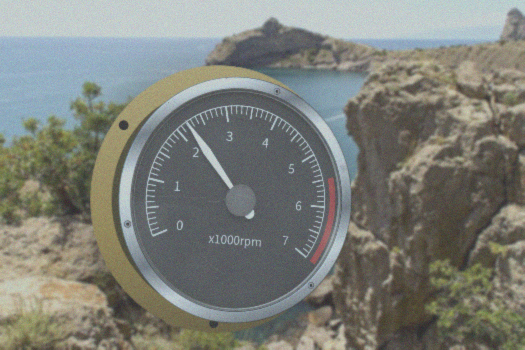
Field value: 2200 rpm
